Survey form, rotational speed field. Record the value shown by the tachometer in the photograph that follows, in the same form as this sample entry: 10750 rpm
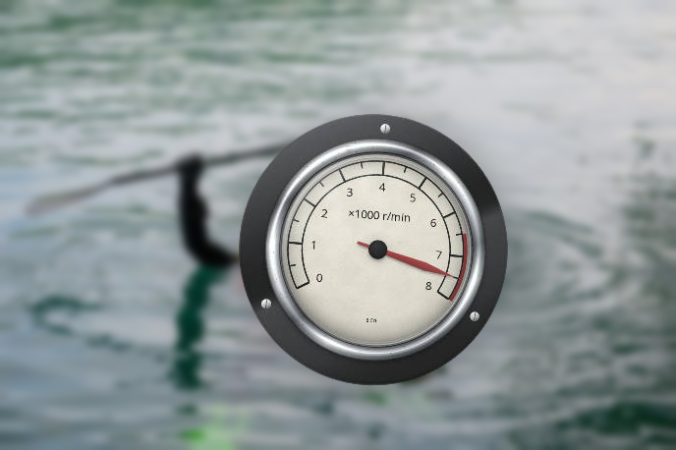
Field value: 7500 rpm
